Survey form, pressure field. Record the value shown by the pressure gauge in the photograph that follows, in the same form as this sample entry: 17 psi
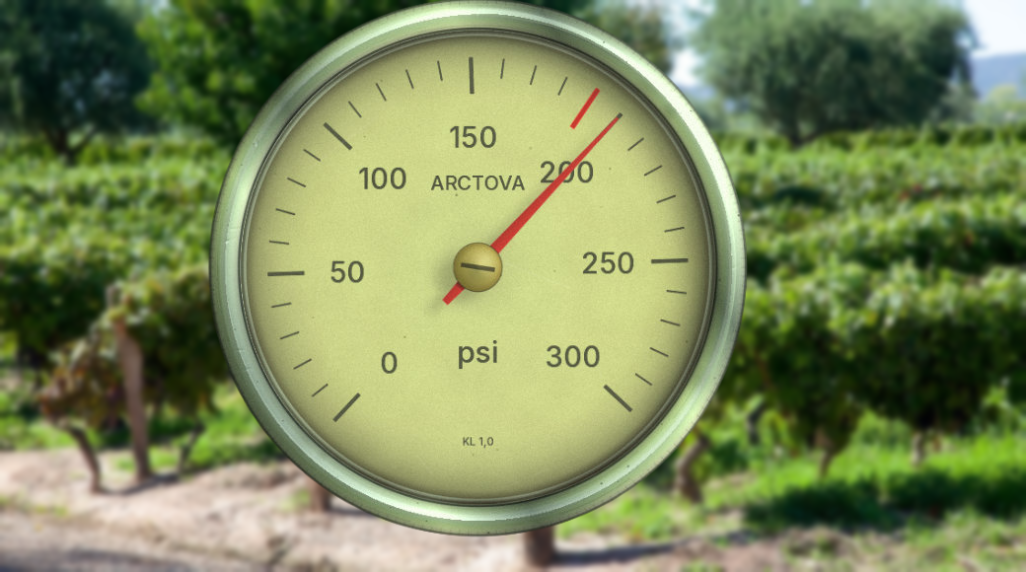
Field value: 200 psi
